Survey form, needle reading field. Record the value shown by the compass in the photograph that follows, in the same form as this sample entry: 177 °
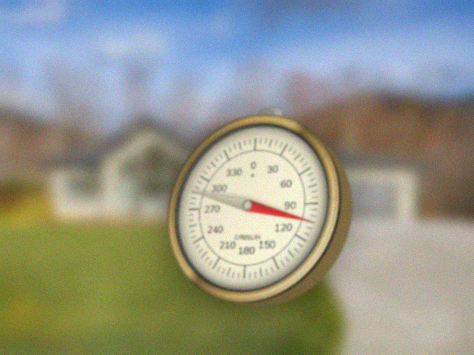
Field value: 105 °
